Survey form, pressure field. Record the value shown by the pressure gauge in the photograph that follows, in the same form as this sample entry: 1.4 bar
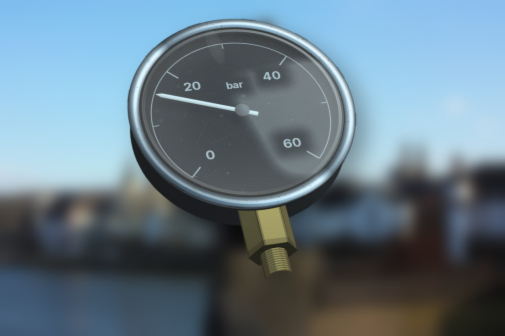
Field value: 15 bar
